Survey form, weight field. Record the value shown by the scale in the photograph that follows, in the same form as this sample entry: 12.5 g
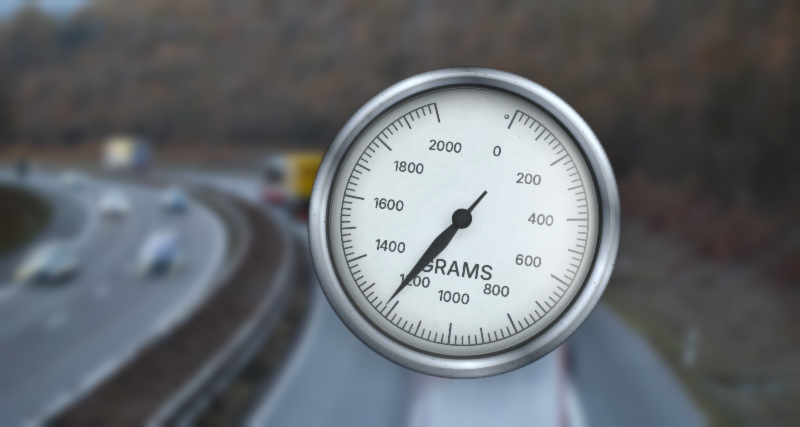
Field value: 1220 g
